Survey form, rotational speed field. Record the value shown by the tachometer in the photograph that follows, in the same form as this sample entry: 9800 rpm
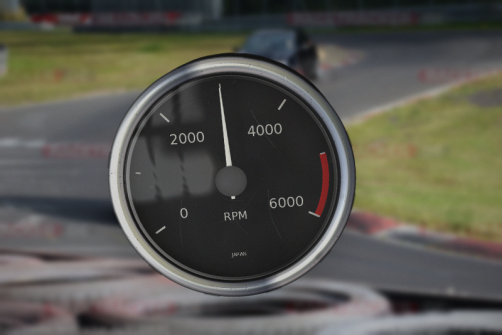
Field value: 3000 rpm
